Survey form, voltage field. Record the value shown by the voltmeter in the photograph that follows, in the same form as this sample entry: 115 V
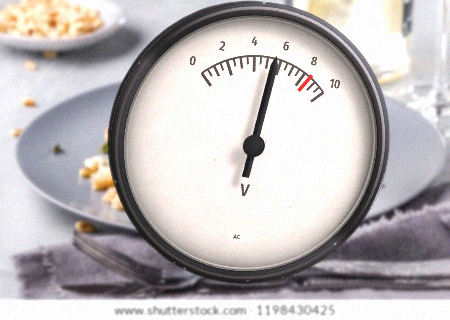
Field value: 5.5 V
